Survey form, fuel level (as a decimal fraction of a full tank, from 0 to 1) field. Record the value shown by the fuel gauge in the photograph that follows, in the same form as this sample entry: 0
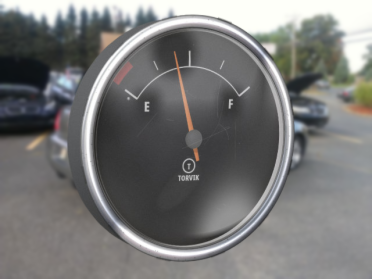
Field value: 0.375
